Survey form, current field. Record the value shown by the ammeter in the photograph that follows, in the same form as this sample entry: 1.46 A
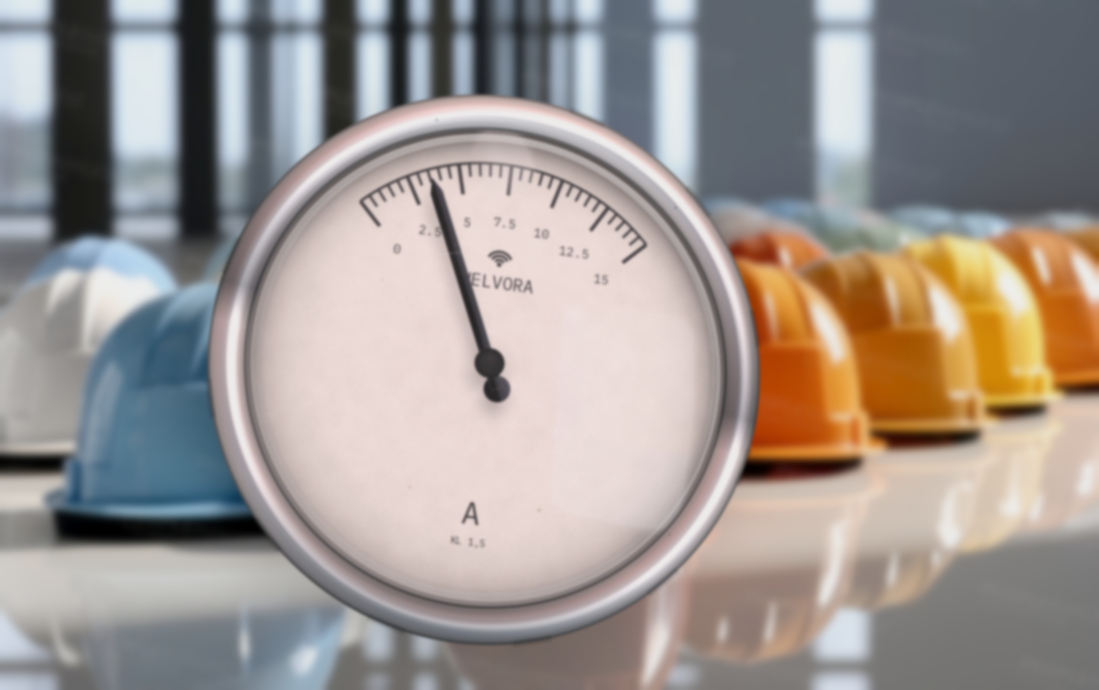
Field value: 3.5 A
